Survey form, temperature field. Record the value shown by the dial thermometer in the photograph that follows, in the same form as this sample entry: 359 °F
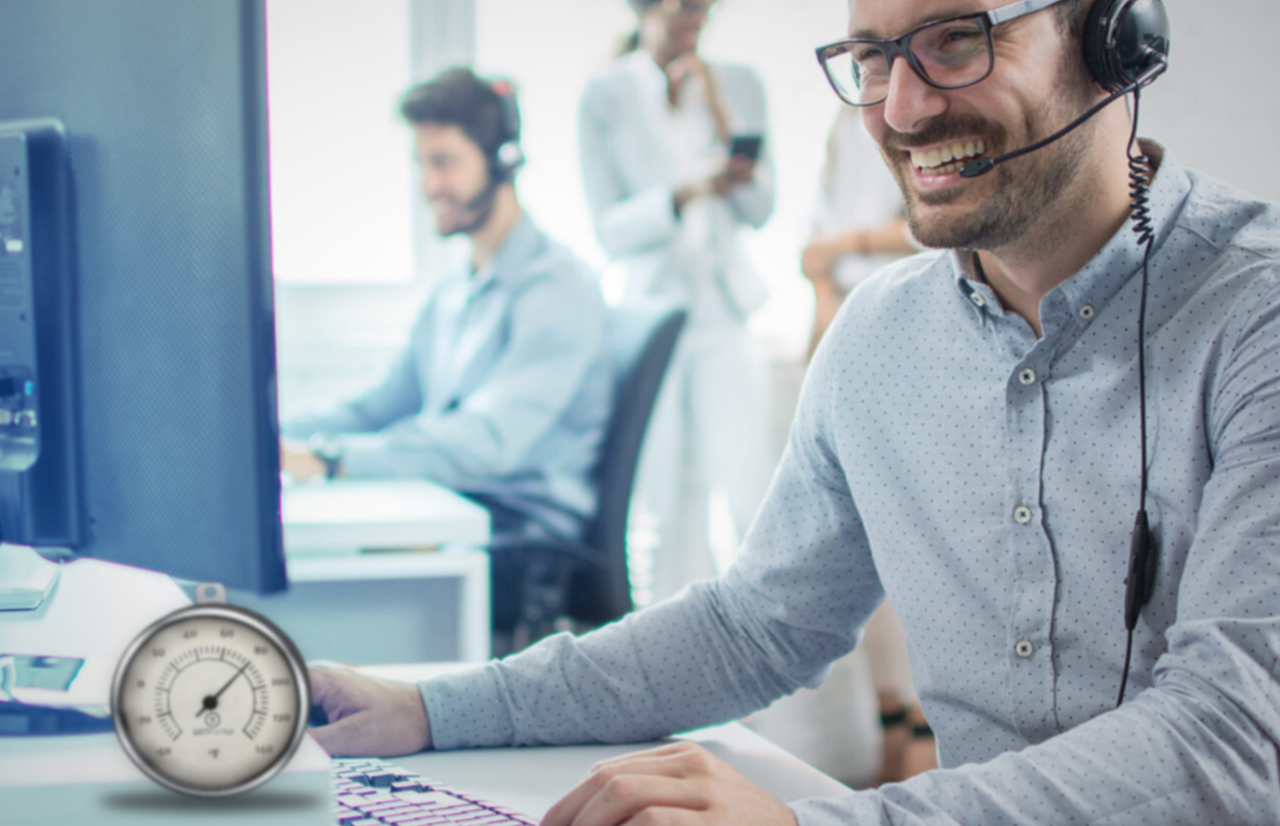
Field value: 80 °F
